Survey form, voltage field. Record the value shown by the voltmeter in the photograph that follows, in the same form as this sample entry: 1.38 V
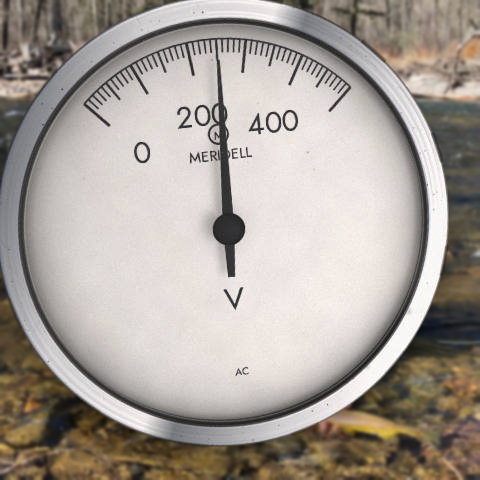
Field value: 250 V
